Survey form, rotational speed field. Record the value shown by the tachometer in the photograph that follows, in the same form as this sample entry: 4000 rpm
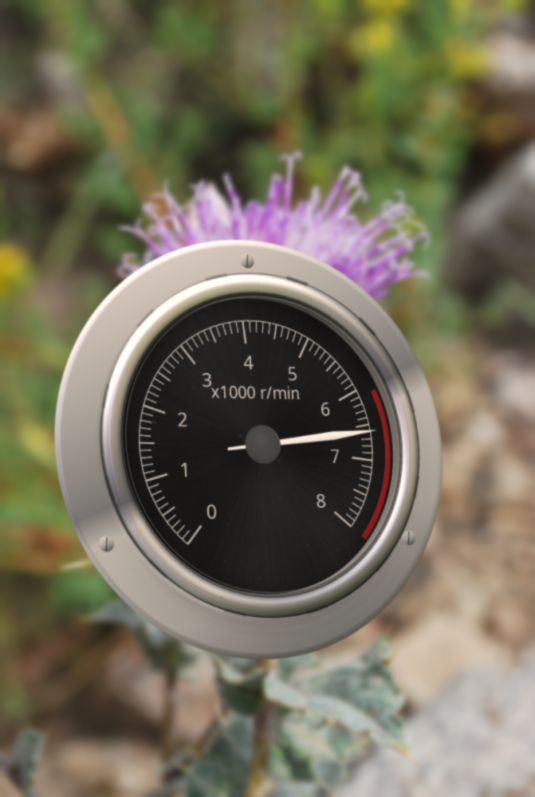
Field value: 6600 rpm
